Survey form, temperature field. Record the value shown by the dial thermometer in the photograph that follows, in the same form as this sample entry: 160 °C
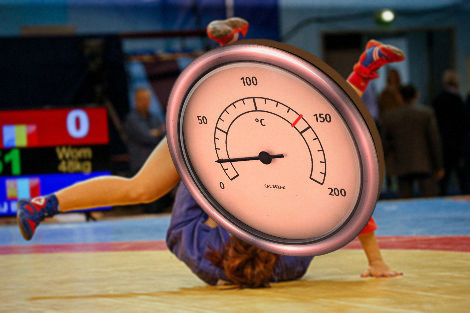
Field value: 20 °C
